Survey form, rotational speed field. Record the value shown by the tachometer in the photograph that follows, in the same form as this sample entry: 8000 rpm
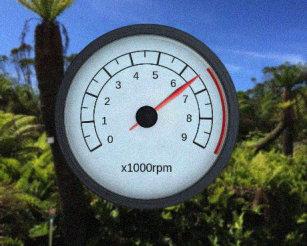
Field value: 6500 rpm
